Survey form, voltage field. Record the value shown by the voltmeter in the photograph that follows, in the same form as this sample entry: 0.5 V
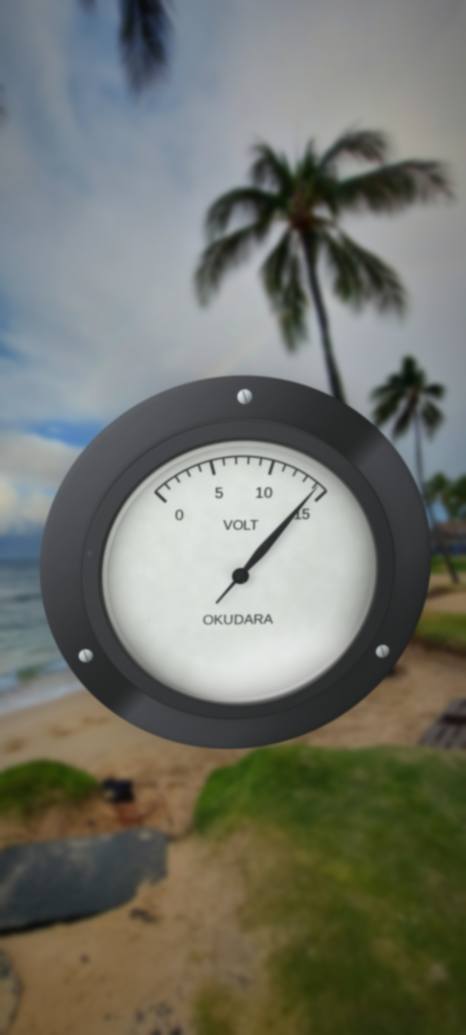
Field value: 14 V
